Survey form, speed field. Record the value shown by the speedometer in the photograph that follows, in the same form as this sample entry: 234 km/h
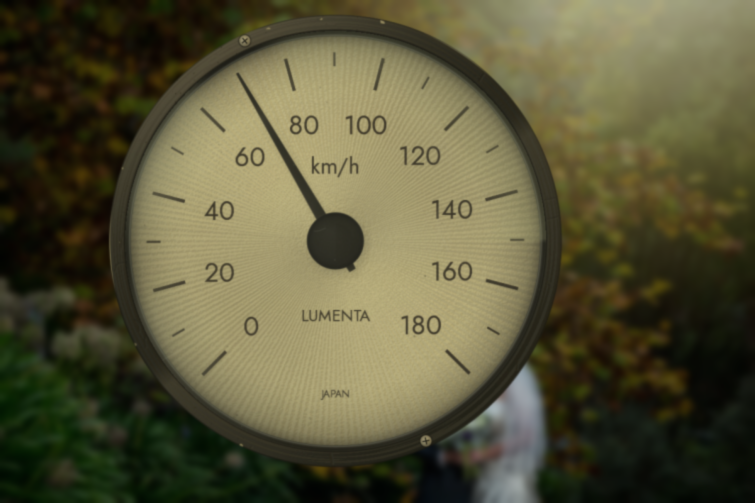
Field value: 70 km/h
